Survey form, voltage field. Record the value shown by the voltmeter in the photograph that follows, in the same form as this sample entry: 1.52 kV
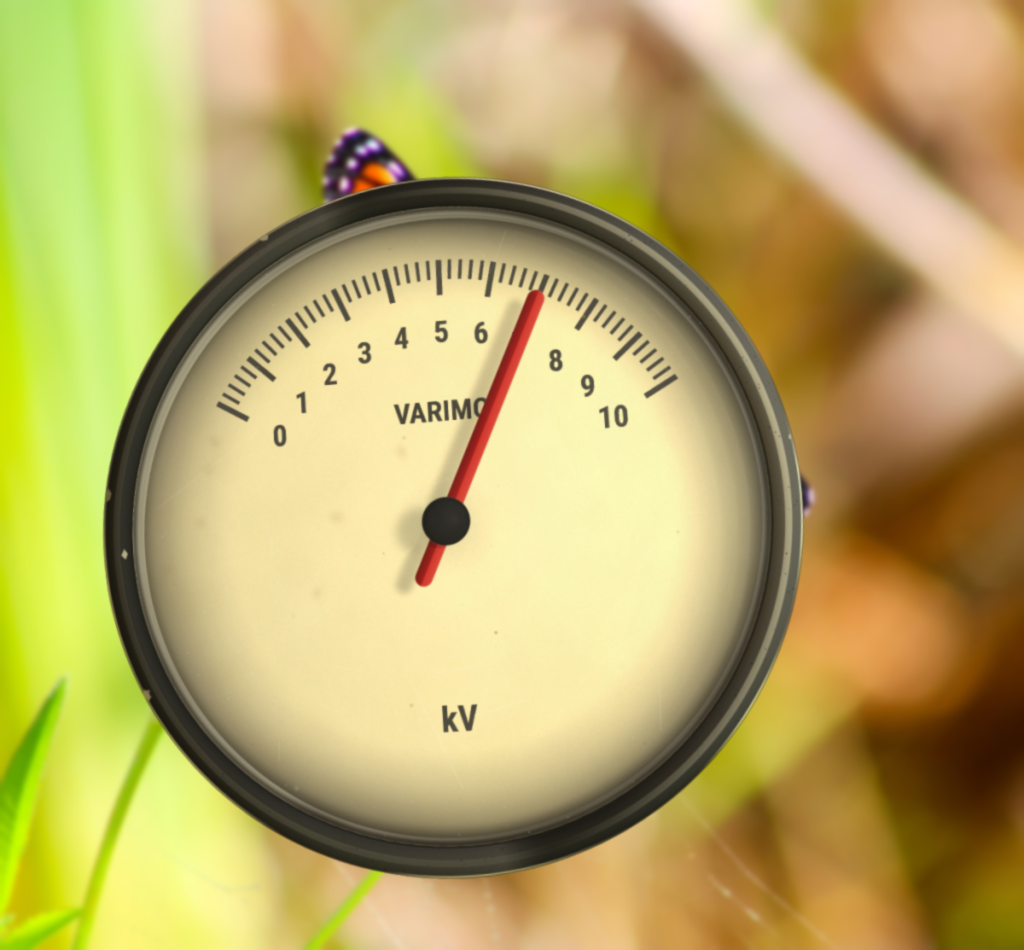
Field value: 7 kV
